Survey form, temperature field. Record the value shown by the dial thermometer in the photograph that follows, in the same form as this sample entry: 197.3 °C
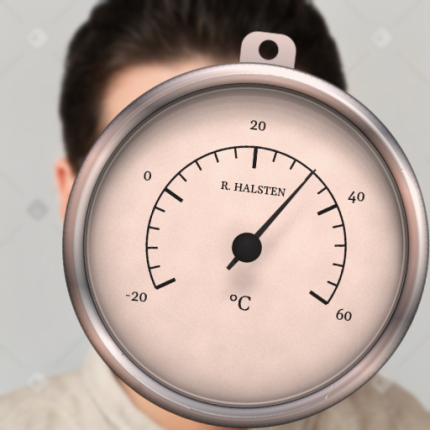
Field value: 32 °C
